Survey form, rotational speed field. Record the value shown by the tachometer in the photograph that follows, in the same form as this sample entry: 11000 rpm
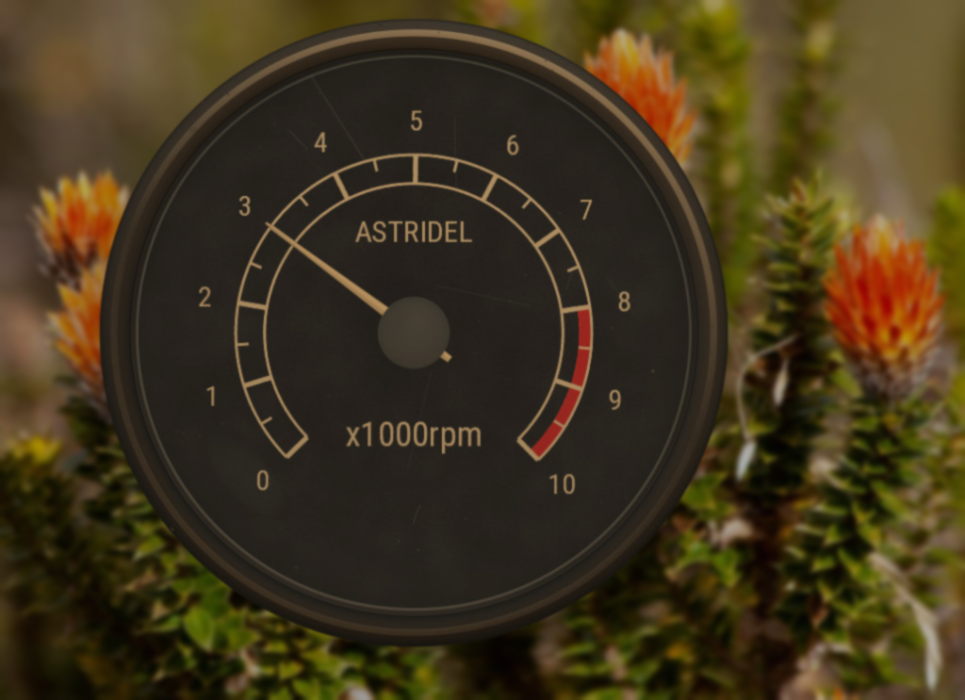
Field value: 3000 rpm
